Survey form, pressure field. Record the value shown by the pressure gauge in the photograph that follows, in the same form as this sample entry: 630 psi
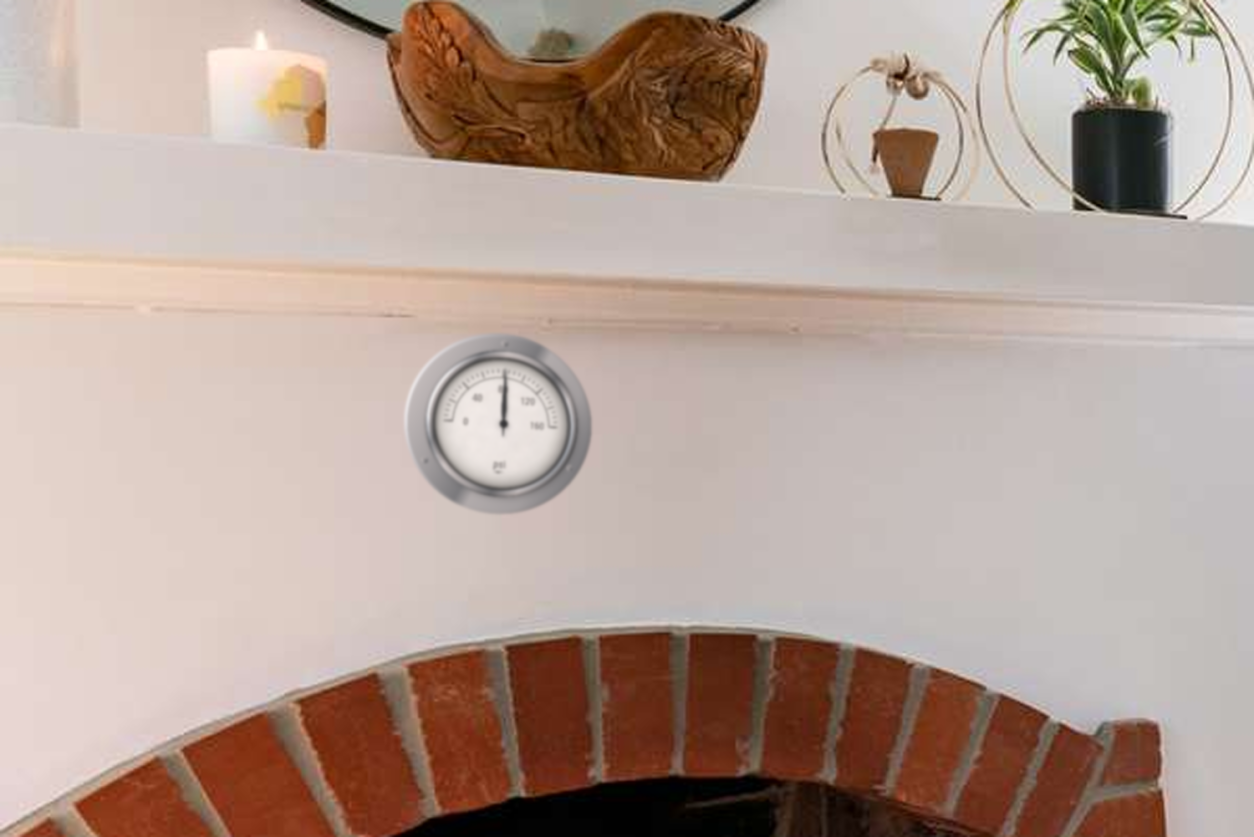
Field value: 80 psi
